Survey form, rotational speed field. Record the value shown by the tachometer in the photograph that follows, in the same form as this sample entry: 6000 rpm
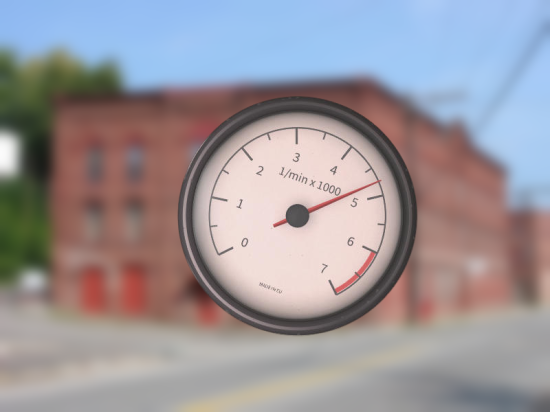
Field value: 4750 rpm
